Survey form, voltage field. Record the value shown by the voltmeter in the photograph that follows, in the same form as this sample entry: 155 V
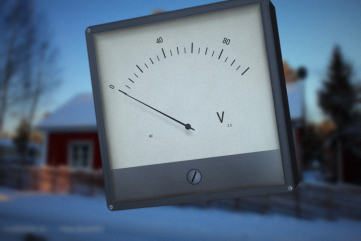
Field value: 0 V
